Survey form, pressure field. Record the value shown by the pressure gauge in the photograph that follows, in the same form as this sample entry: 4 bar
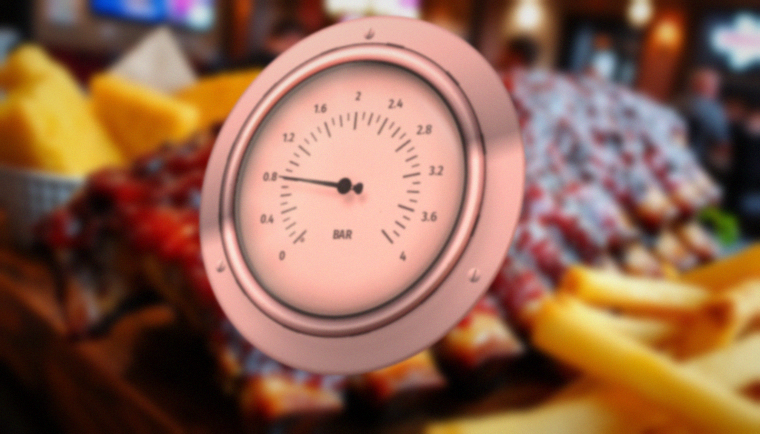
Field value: 0.8 bar
